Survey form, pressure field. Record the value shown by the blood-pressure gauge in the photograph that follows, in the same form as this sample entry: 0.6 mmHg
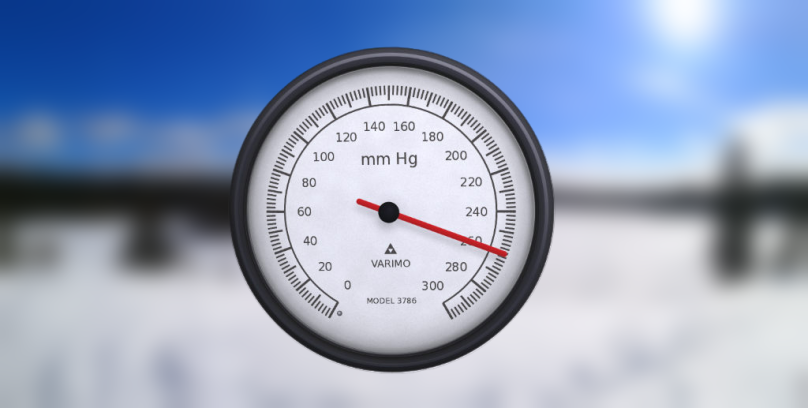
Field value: 260 mmHg
